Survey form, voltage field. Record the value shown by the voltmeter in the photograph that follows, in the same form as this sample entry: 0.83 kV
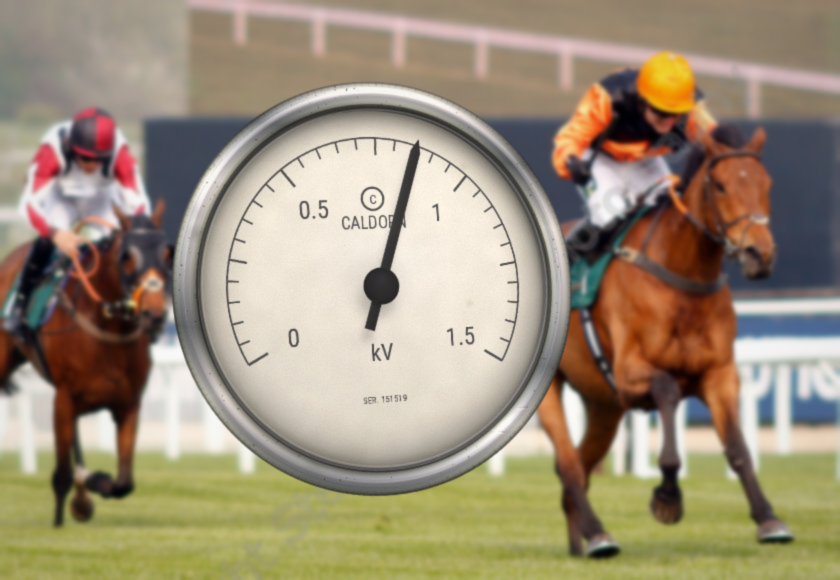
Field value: 0.85 kV
